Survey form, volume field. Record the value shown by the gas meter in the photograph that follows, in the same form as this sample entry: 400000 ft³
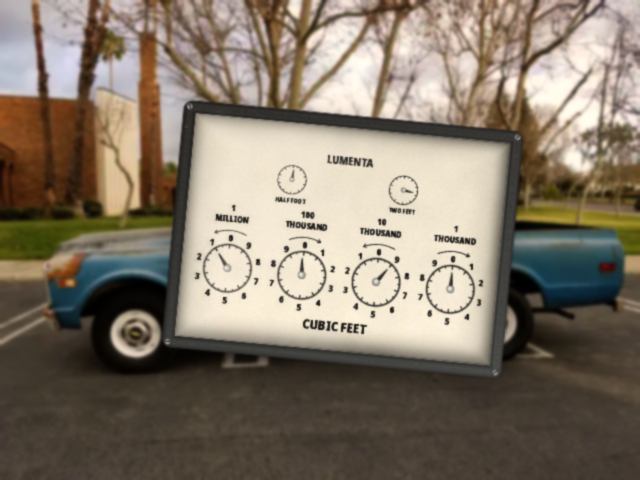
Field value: 99000 ft³
